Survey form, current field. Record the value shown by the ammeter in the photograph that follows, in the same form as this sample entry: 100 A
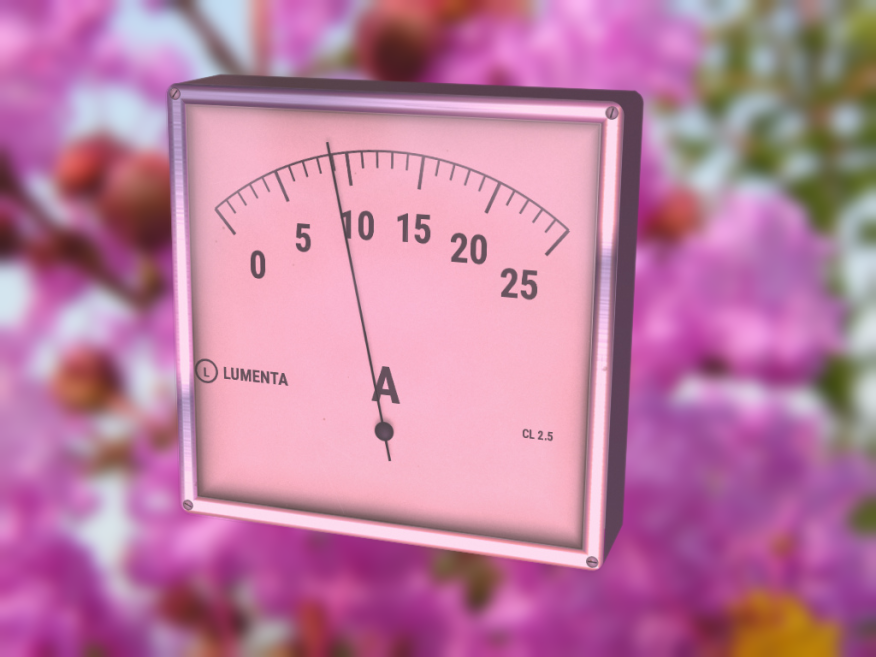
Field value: 9 A
